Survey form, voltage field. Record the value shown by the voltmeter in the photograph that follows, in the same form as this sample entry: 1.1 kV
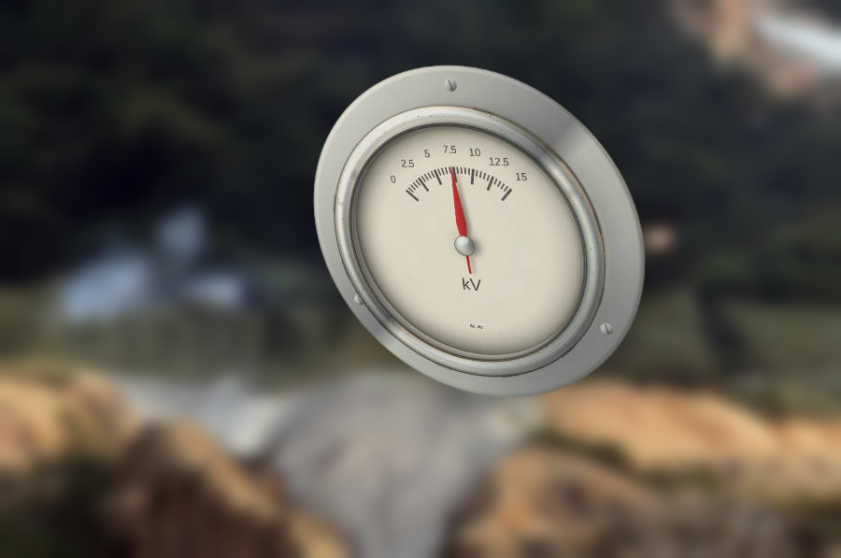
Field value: 7.5 kV
